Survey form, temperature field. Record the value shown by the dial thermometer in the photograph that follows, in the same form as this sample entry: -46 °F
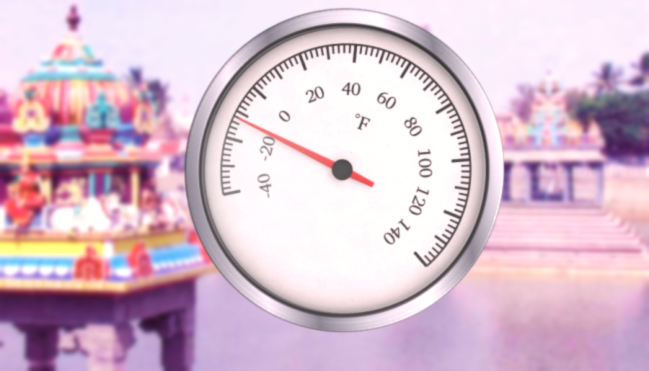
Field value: -12 °F
